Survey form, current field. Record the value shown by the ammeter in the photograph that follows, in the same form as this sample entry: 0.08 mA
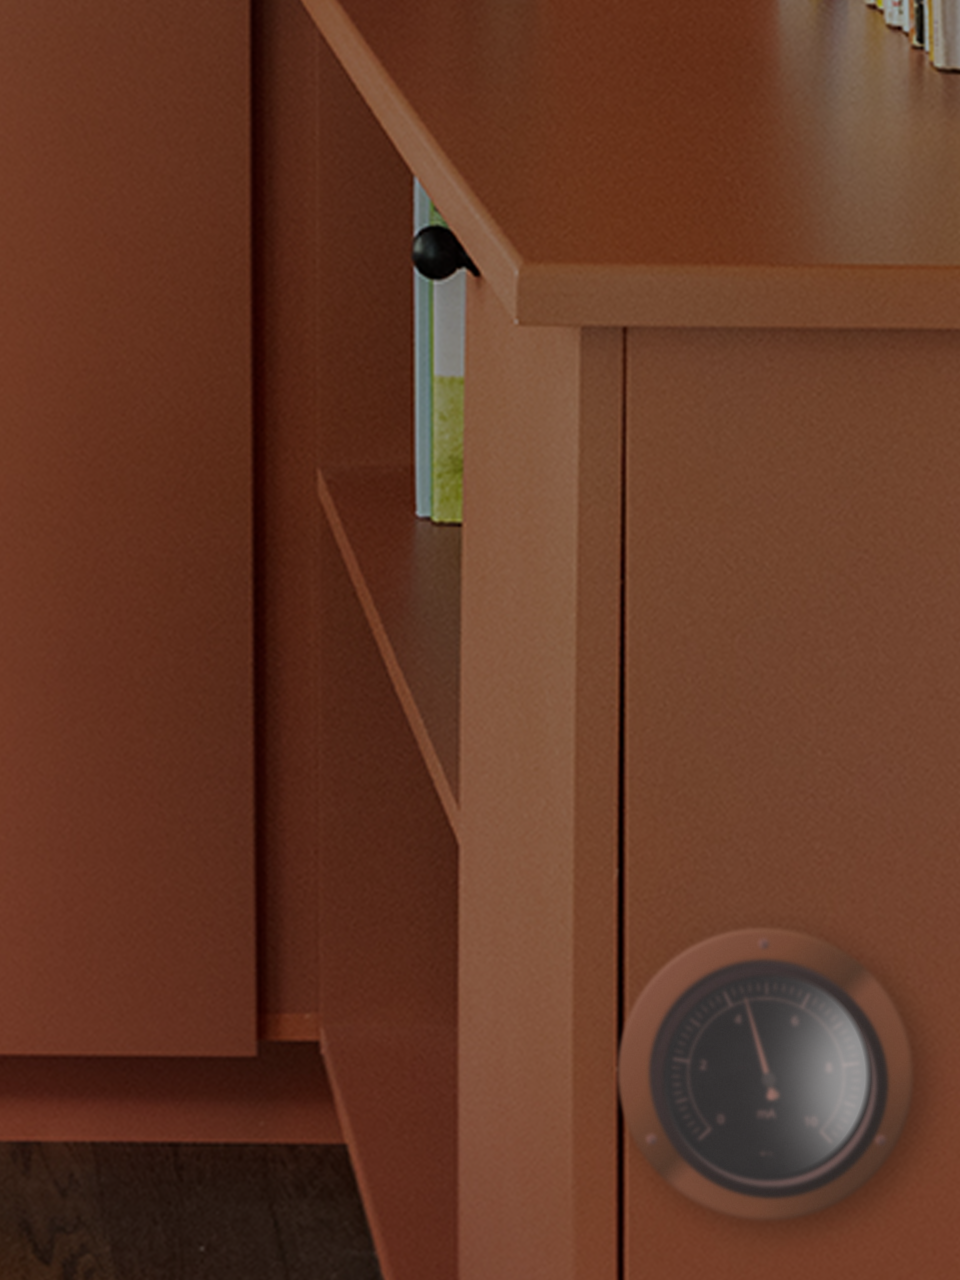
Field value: 4.4 mA
